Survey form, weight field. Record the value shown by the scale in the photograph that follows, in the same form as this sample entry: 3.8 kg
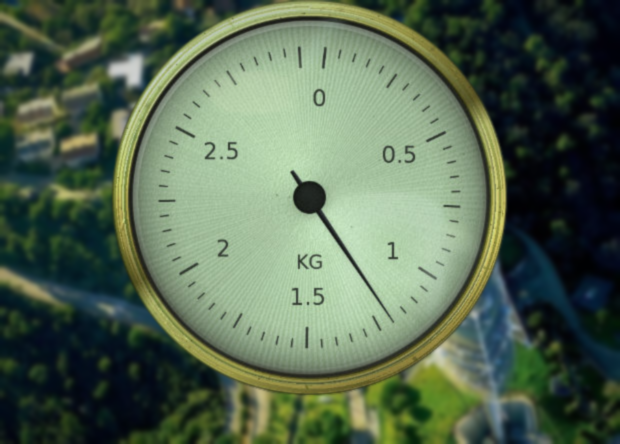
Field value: 1.2 kg
